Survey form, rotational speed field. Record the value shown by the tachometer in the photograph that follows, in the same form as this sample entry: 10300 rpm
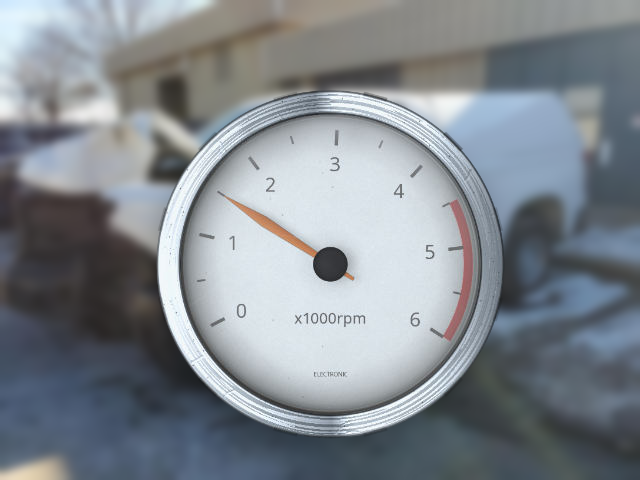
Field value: 1500 rpm
